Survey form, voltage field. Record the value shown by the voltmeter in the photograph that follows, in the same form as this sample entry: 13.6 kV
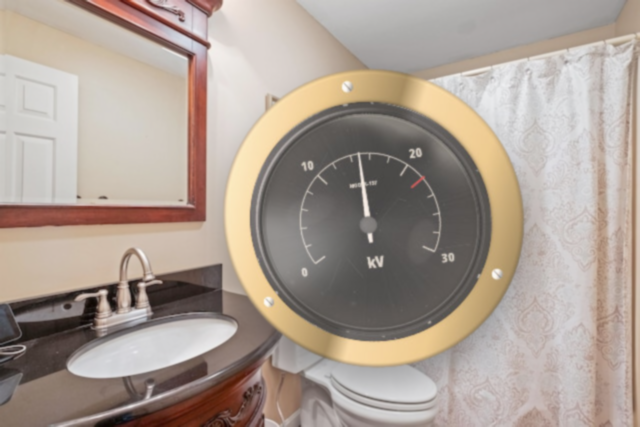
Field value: 15 kV
